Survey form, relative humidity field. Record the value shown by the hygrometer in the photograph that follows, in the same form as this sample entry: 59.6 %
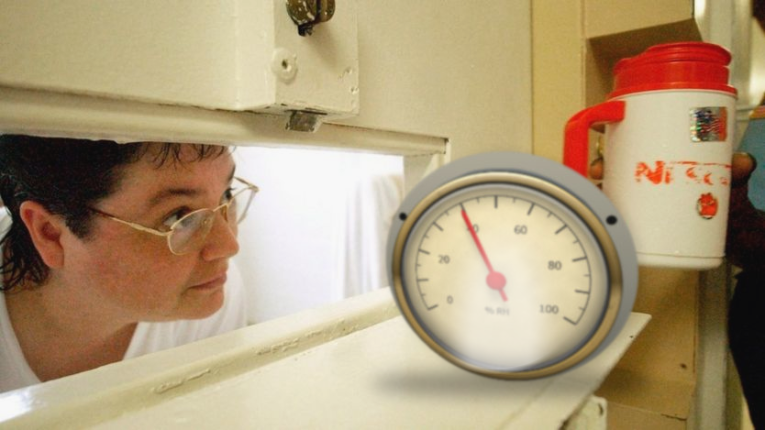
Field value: 40 %
